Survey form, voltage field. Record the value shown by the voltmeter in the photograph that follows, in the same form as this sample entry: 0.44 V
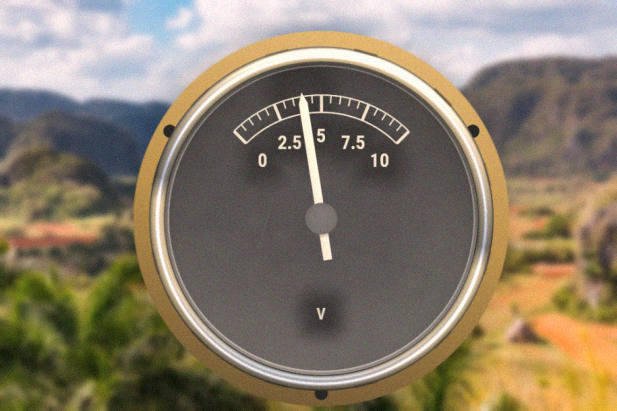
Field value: 4 V
